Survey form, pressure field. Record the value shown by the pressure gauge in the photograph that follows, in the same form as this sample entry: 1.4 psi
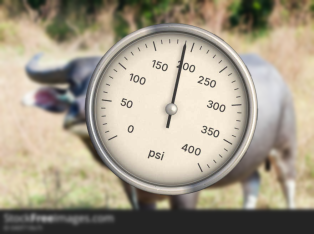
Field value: 190 psi
